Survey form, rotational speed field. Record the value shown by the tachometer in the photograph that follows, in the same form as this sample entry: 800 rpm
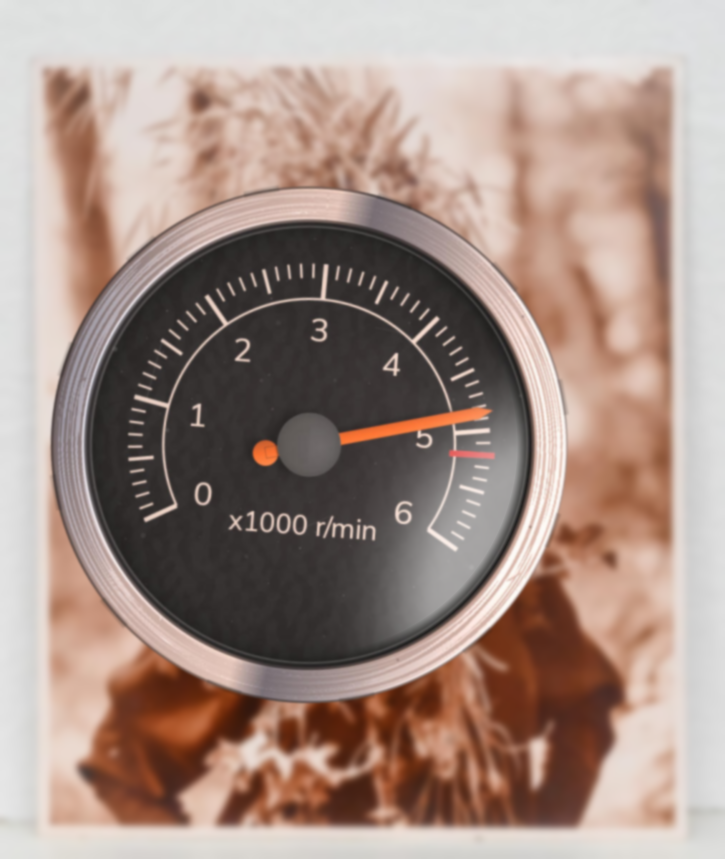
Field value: 4850 rpm
